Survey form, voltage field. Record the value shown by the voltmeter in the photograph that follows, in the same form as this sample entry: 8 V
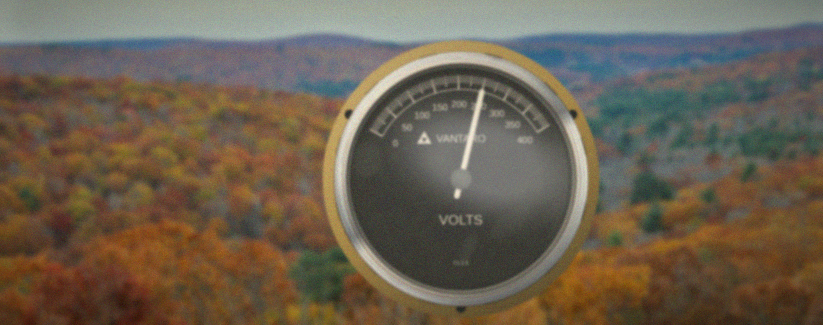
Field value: 250 V
